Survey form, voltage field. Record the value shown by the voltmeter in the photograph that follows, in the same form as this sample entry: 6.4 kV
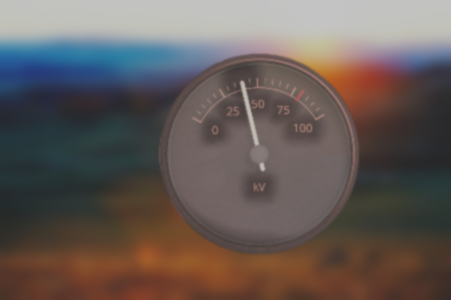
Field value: 40 kV
